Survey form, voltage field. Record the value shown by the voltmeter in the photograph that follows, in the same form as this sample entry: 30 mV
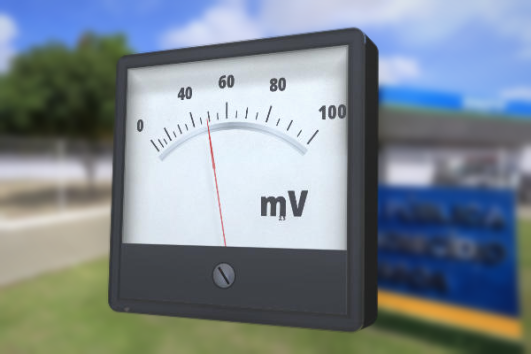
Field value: 50 mV
